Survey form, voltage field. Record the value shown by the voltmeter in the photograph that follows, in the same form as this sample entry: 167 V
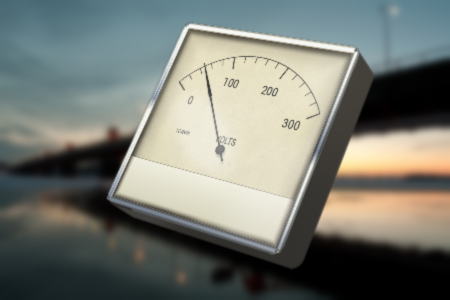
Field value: 50 V
